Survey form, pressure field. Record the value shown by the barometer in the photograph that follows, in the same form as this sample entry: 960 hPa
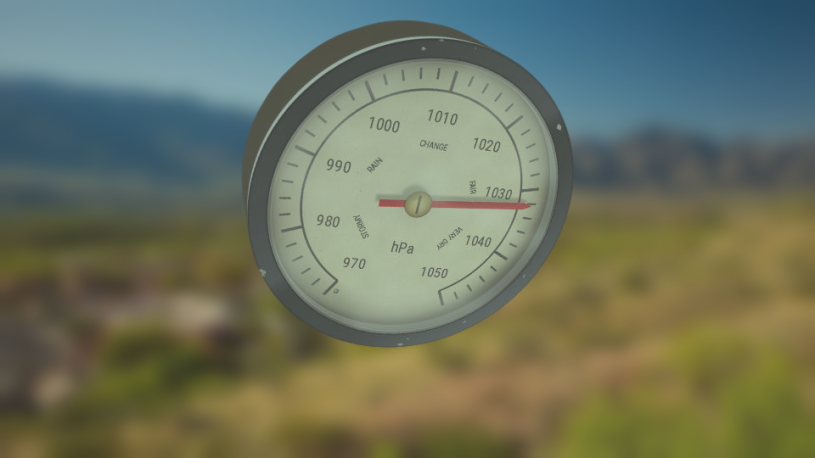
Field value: 1032 hPa
